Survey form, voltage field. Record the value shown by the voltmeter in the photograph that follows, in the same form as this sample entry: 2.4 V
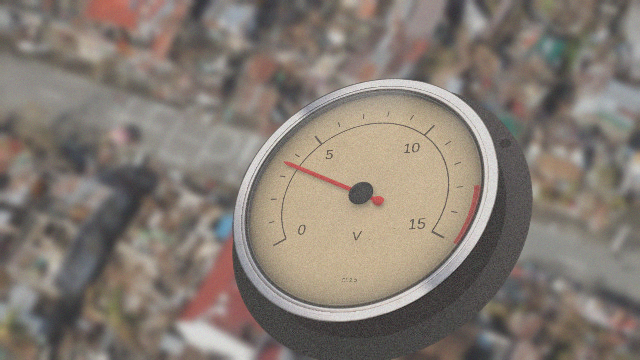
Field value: 3.5 V
